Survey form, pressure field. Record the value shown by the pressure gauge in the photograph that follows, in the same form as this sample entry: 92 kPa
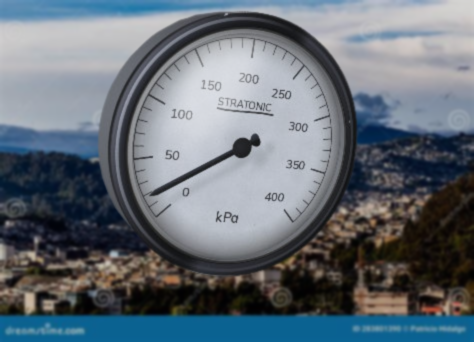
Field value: 20 kPa
